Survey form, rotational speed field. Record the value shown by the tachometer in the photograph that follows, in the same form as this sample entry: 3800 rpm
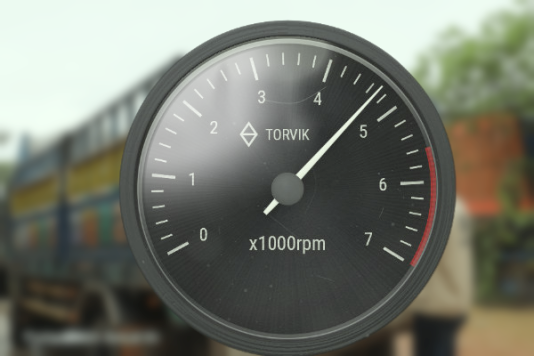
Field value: 4700 rpm
